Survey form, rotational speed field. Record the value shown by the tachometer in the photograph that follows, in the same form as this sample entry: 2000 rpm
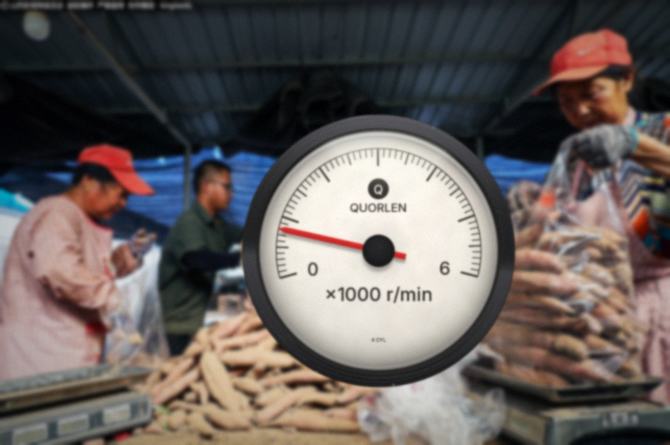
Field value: 800 rpm
